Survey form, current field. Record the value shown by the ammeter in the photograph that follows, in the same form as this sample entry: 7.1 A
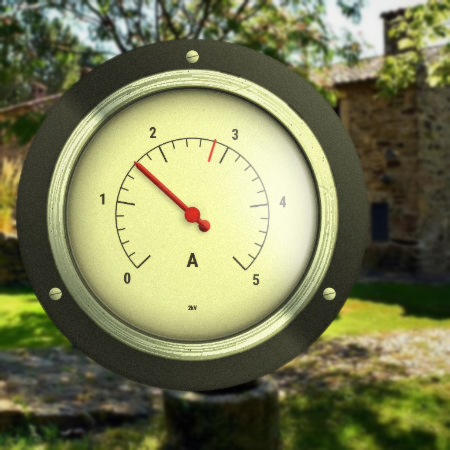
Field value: 1.6 A
